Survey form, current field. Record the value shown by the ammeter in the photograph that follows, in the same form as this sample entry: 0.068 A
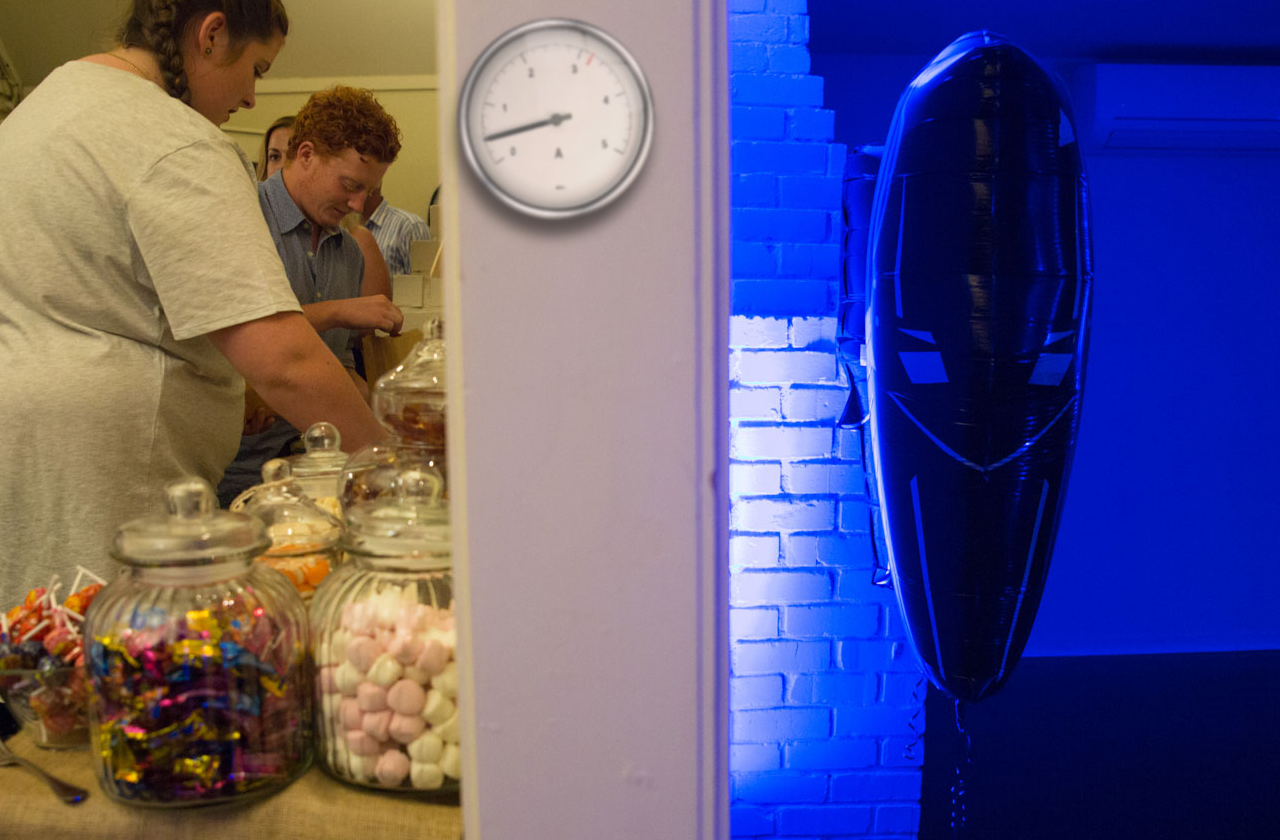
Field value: 0.4 A
